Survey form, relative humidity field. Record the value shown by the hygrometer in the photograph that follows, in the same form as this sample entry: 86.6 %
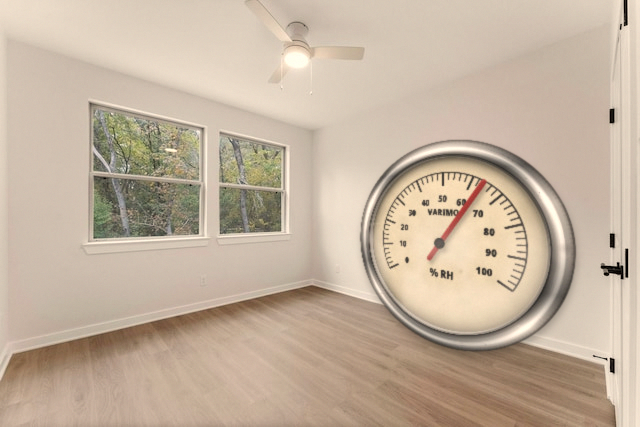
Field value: 64 %
